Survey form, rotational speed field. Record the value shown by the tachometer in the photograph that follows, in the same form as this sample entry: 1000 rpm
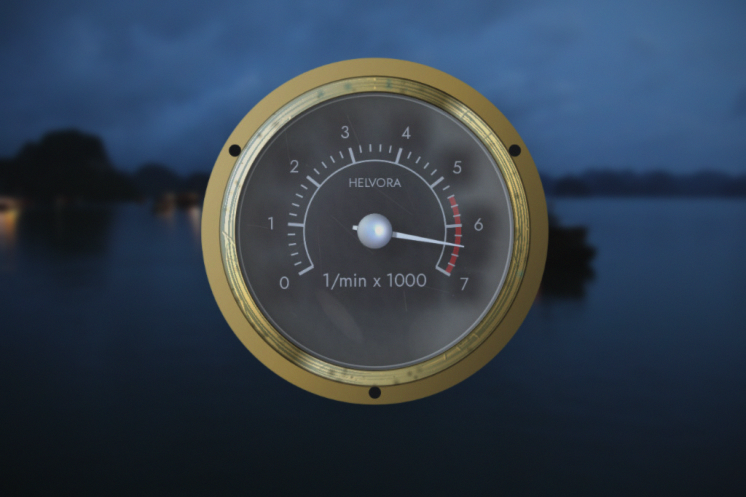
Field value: 6400 rpm
